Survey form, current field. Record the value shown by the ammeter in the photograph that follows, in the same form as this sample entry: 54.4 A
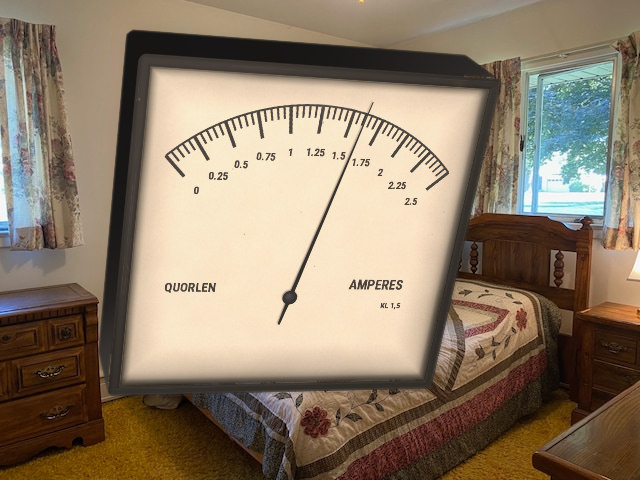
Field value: 1.6 A
